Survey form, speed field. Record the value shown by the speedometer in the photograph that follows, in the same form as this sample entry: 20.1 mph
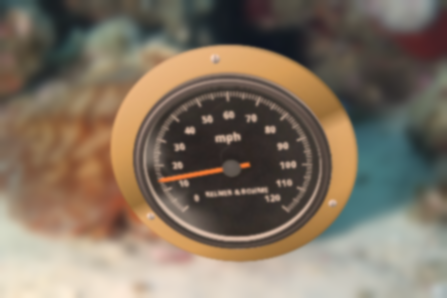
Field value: 15 mph
